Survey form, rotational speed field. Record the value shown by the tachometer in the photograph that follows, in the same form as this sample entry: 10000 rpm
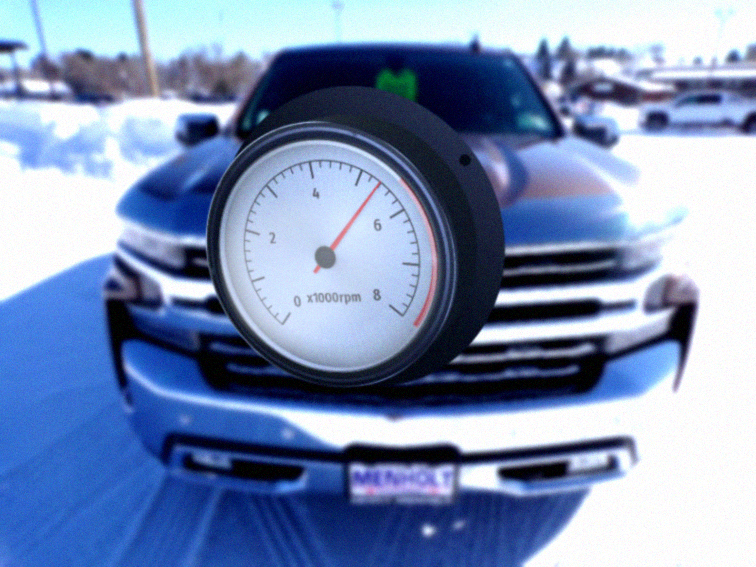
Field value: 5400 rpm
